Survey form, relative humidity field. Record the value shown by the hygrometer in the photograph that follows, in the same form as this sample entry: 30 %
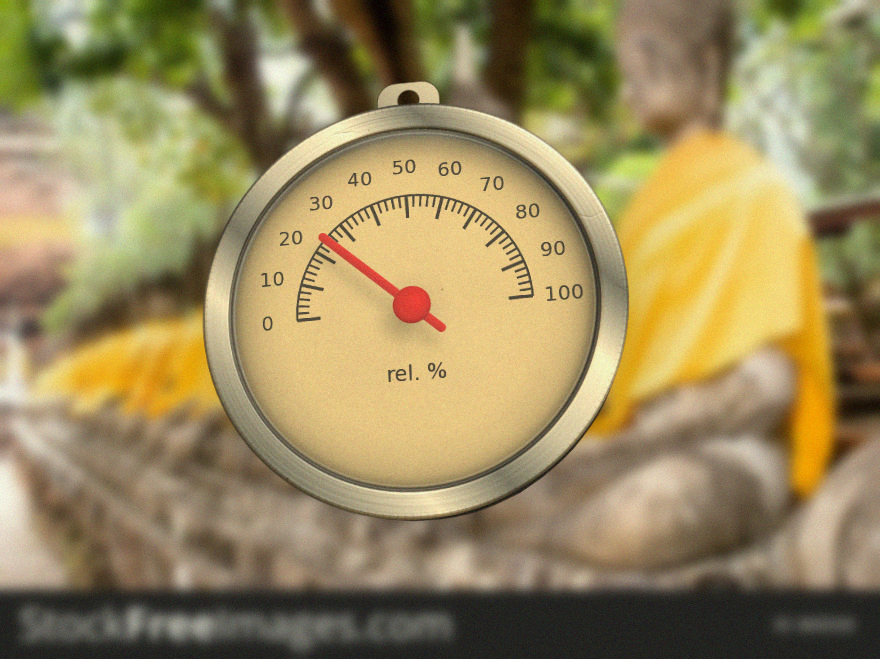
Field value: 24 %
